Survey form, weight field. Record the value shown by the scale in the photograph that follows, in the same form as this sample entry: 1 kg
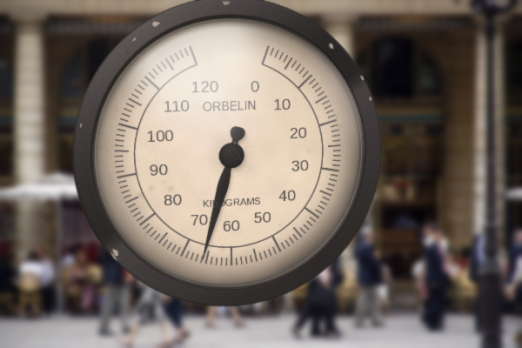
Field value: 66 kg
